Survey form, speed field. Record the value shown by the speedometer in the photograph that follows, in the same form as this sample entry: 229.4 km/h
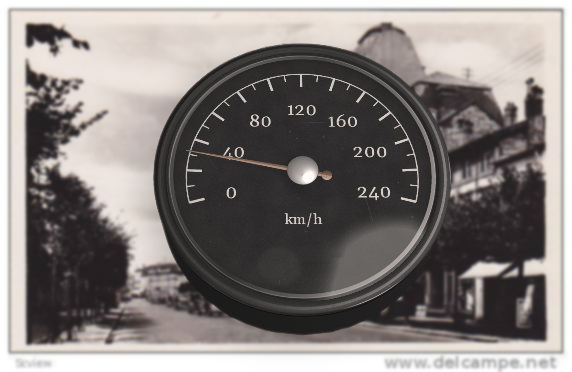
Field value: 30 km/h
